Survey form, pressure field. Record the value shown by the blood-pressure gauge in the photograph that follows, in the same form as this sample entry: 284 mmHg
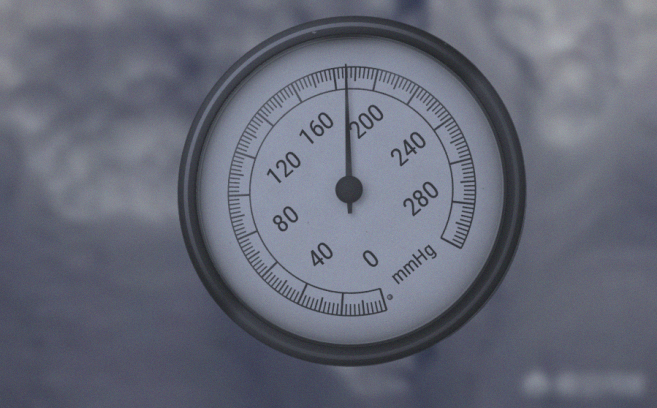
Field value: 186 mmHg
